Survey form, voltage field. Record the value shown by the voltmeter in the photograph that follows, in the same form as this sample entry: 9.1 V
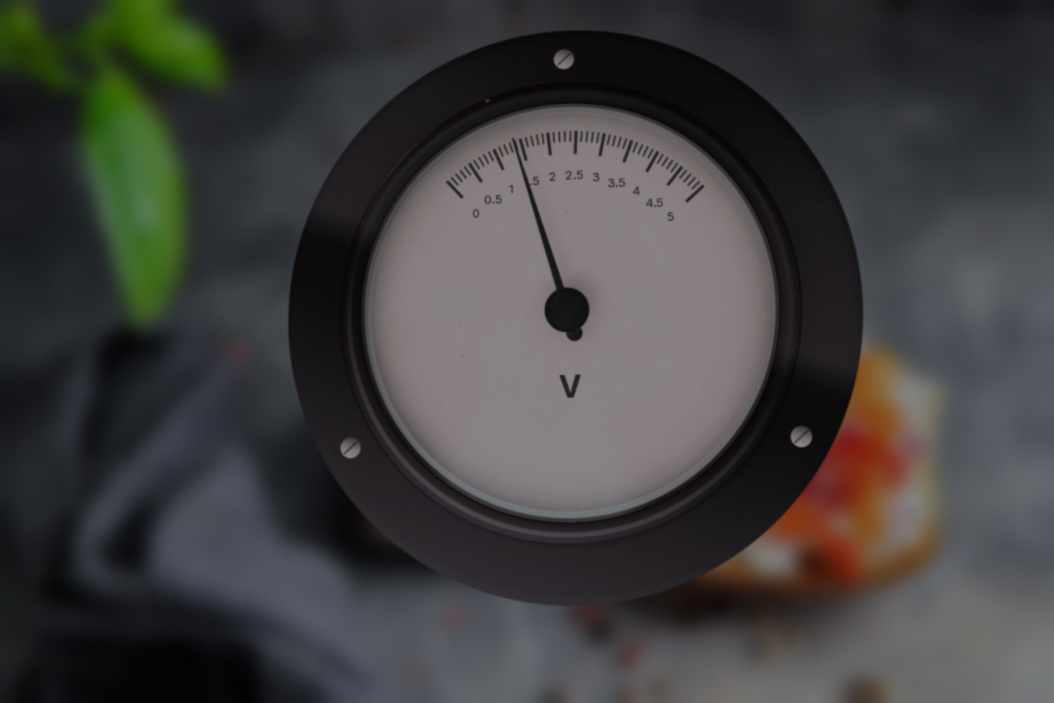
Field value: 1.4 V
